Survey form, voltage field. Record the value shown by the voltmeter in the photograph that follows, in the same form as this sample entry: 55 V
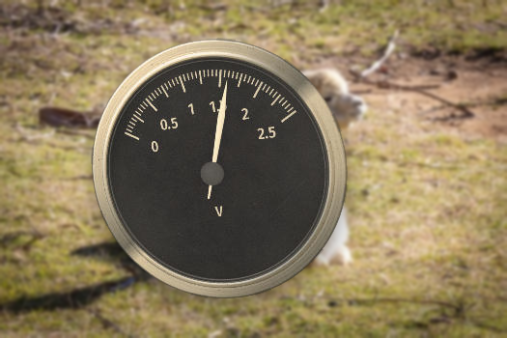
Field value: 1.6 V
